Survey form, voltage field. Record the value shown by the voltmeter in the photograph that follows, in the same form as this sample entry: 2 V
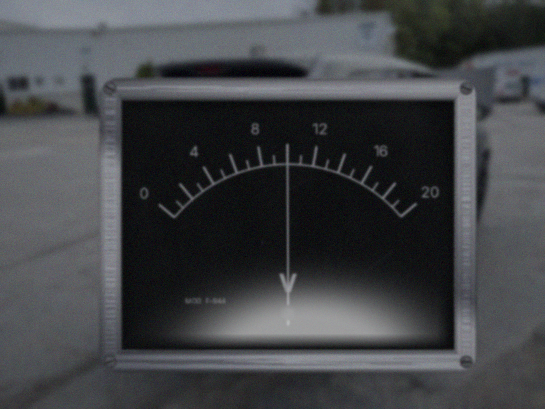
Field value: 10 V
